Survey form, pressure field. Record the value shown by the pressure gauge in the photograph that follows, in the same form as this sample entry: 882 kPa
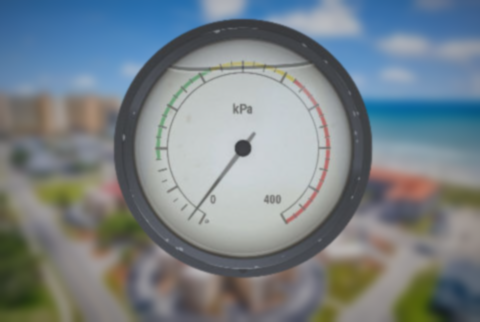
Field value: 10 kPa
